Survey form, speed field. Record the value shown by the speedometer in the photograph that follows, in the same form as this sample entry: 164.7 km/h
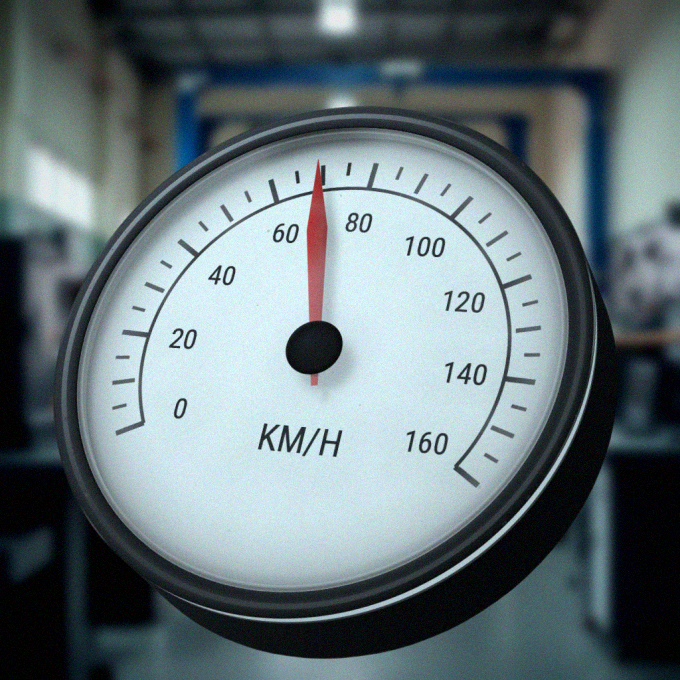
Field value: 70 km/h
